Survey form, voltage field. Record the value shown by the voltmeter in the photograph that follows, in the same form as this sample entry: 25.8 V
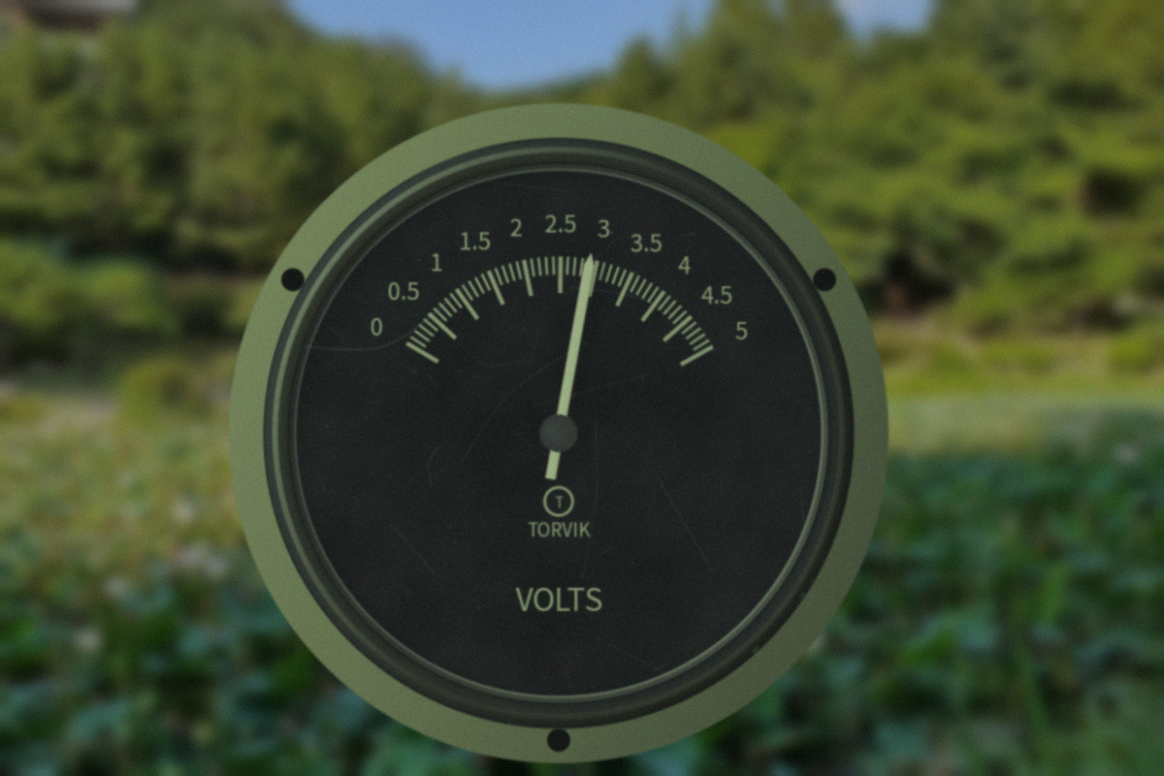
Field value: 2.9 V
